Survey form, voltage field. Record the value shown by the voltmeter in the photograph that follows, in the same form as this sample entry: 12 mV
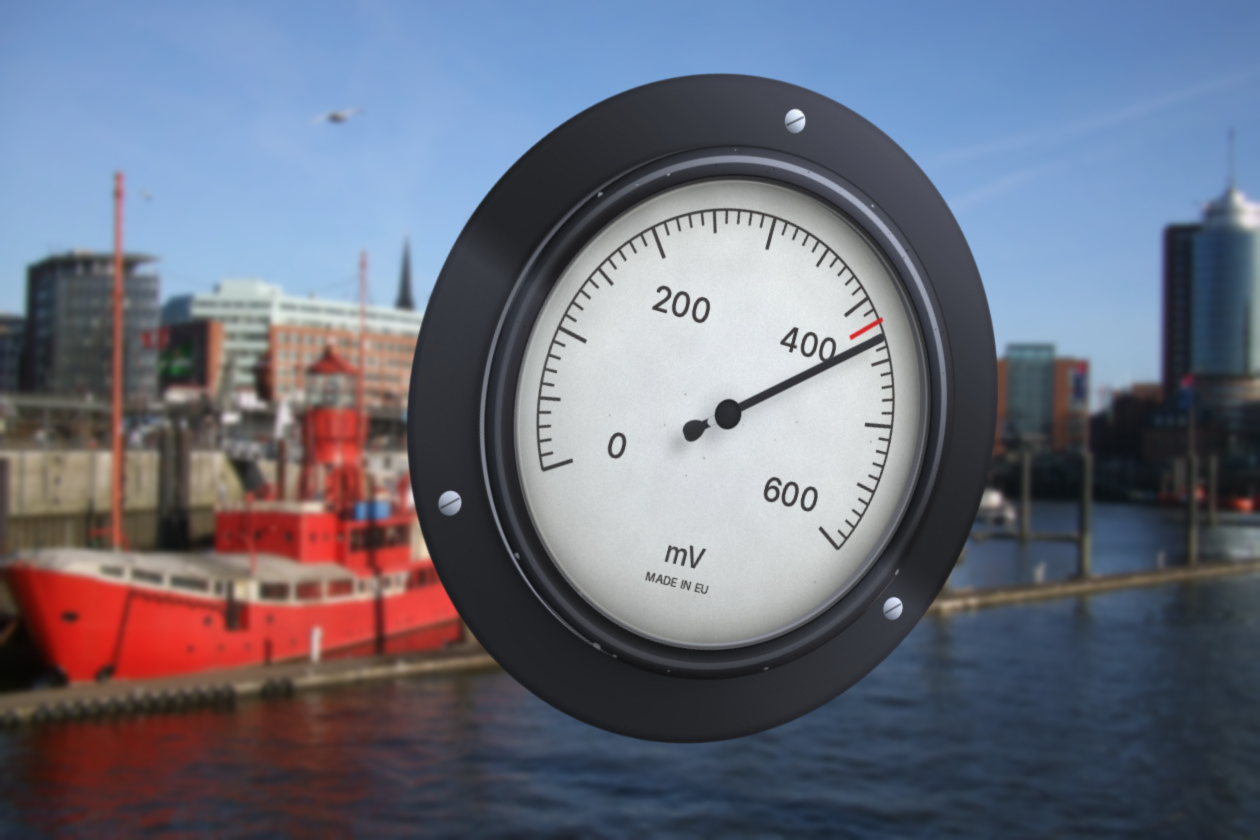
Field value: 430 mV
